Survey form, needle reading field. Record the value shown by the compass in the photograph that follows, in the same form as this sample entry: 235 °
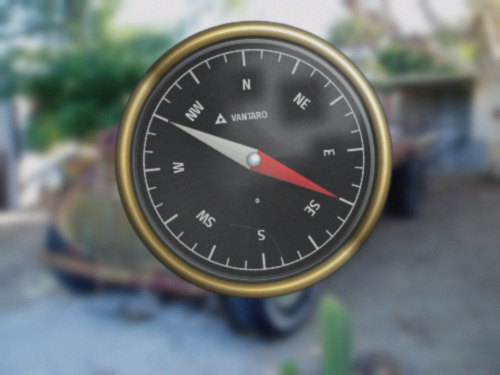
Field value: 120 °
